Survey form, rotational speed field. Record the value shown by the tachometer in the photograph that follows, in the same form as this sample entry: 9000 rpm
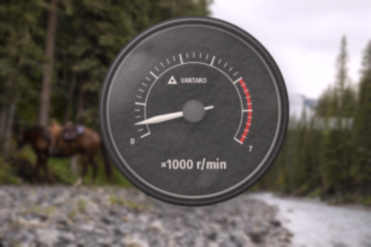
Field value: 400 rpm
